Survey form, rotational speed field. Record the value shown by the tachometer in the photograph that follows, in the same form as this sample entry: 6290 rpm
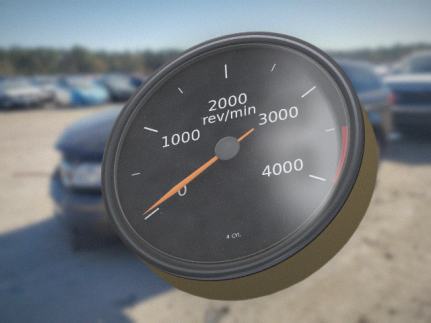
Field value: 0 rpm
